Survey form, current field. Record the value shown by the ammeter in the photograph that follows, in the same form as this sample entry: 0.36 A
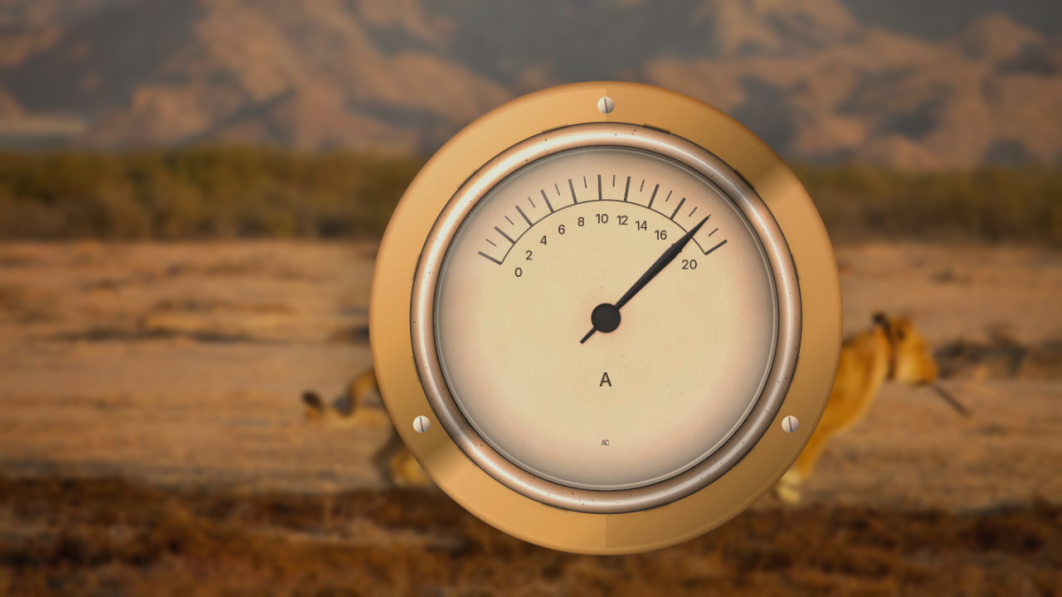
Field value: 18 A
